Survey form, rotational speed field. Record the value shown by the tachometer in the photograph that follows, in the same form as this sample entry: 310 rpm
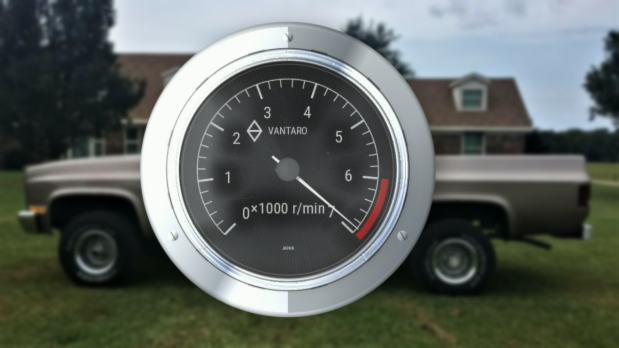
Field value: 6900 rpm
